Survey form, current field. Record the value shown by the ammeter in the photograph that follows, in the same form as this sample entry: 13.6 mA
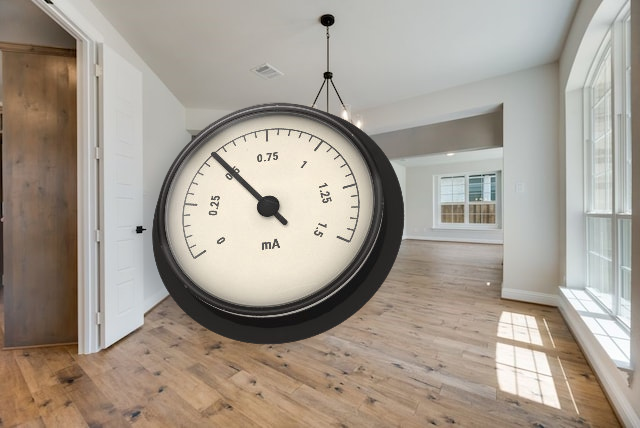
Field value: 0.5 mA
